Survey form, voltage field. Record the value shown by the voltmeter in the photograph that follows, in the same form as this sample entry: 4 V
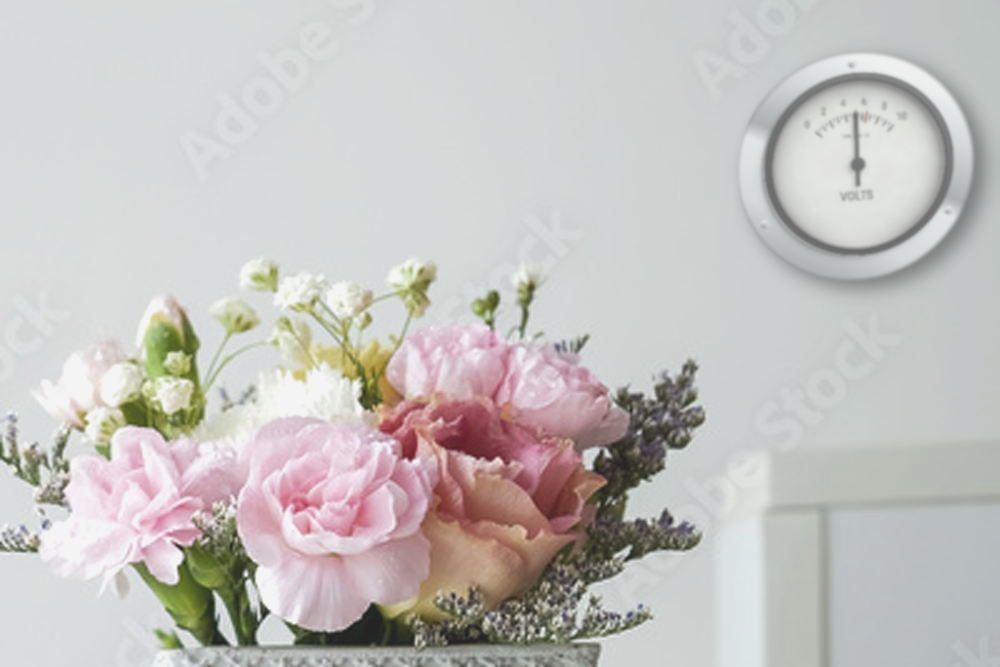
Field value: 5 V
